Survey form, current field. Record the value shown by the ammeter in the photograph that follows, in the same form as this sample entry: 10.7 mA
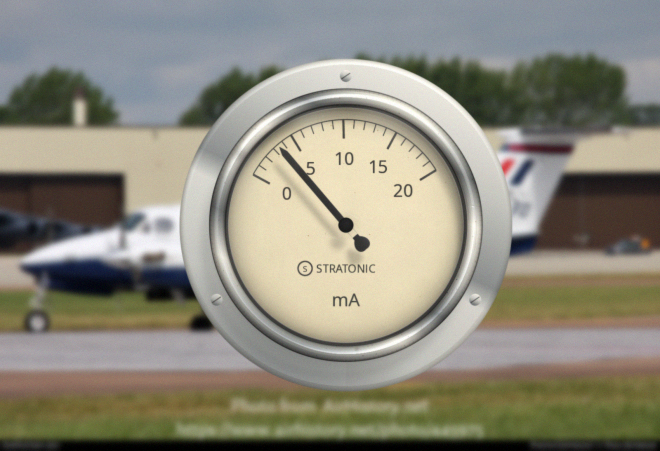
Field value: 3.5 mA
